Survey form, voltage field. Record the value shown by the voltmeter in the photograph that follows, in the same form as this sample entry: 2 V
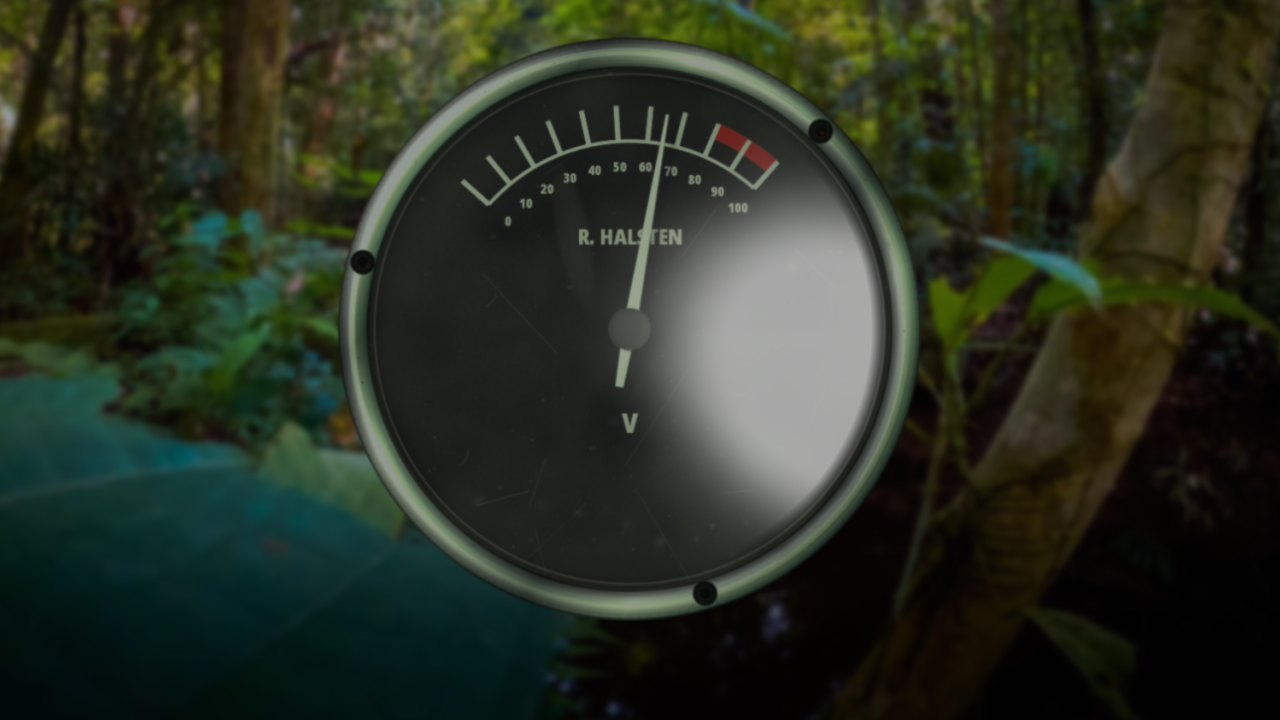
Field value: 65 V
